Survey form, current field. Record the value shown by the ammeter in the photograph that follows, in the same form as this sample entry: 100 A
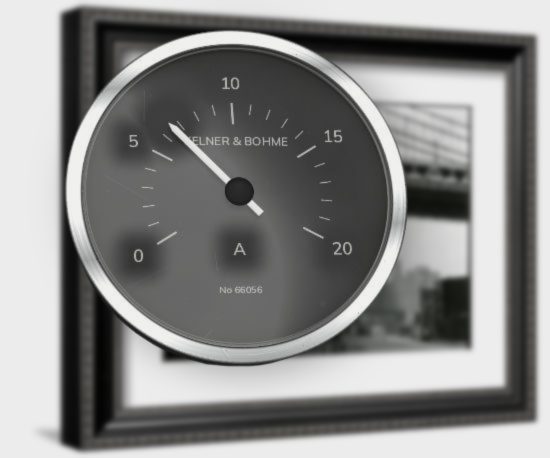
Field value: 6.5 A
